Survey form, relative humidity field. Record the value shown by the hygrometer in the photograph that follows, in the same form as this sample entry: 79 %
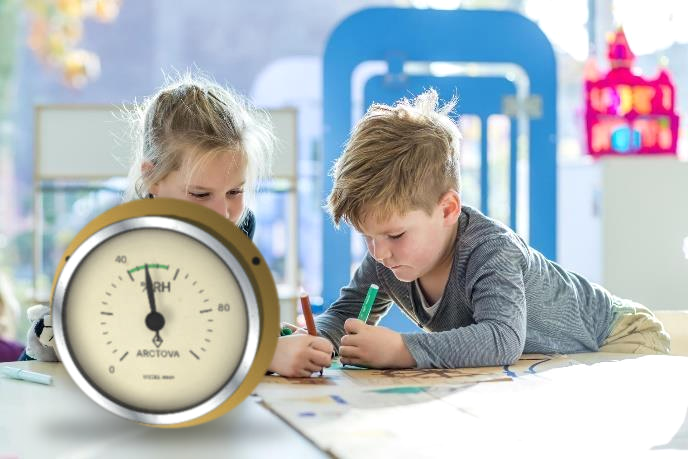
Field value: 48 %
